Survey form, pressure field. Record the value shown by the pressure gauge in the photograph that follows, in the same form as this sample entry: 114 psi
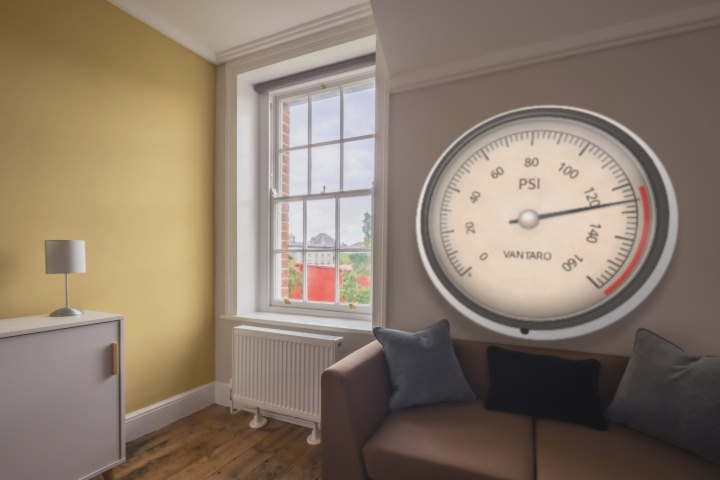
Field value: 126 psi
